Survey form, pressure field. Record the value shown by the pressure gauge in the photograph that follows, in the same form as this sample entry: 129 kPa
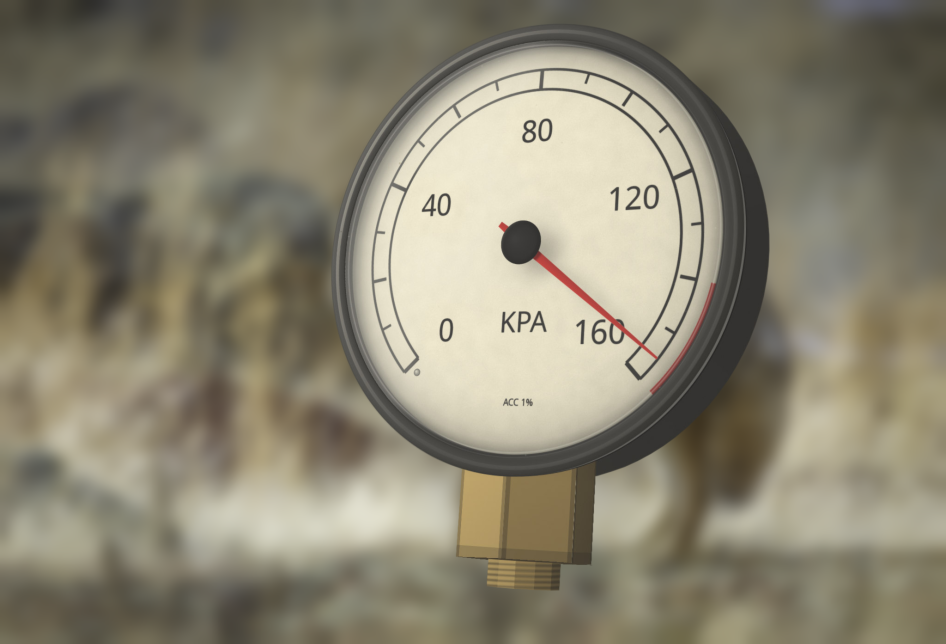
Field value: 155 kPa
